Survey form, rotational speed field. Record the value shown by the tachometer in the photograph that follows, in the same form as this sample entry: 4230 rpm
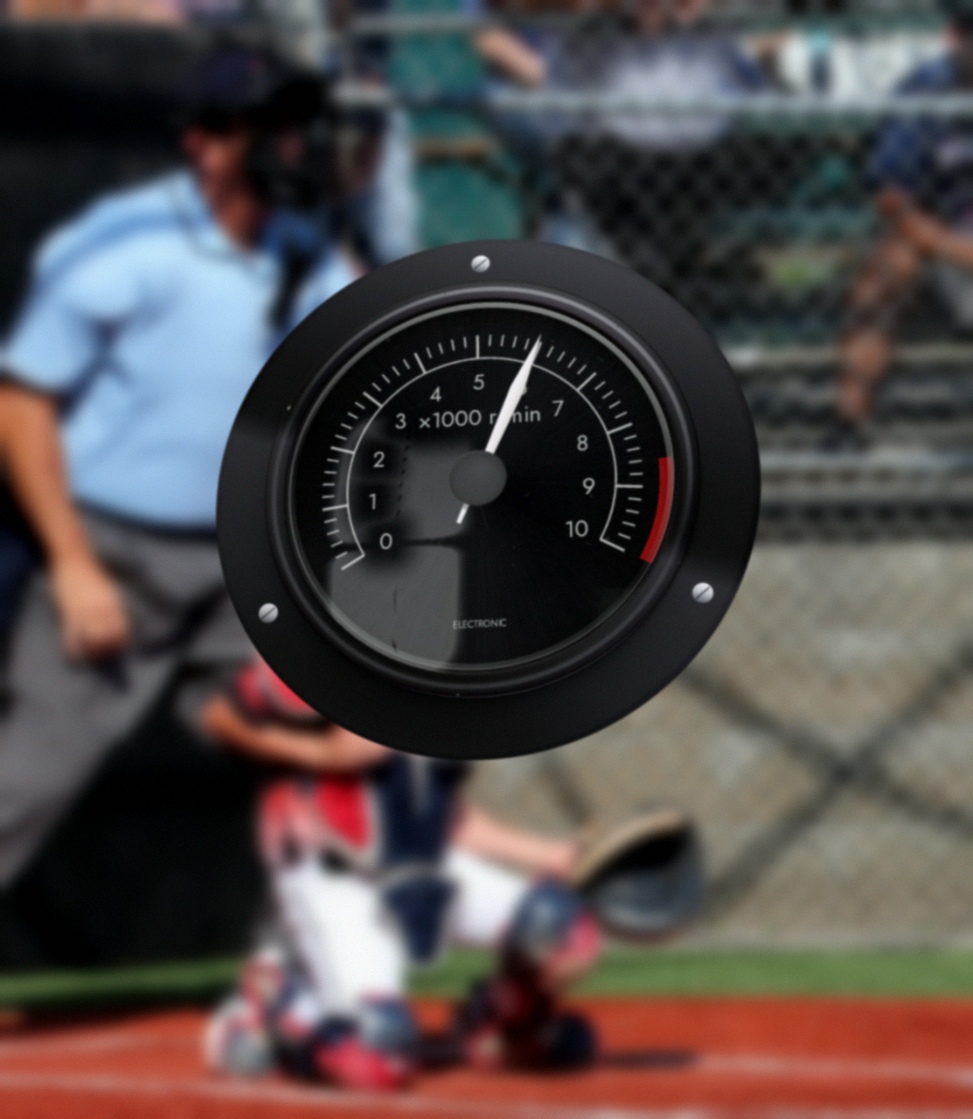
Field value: 6000 rpm
